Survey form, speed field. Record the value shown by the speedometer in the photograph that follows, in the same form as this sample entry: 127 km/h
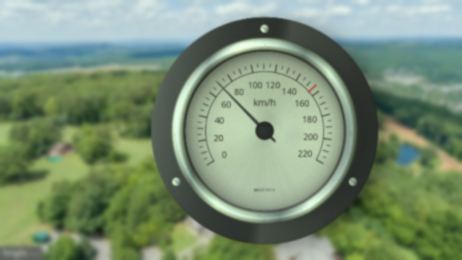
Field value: 70 km/h
